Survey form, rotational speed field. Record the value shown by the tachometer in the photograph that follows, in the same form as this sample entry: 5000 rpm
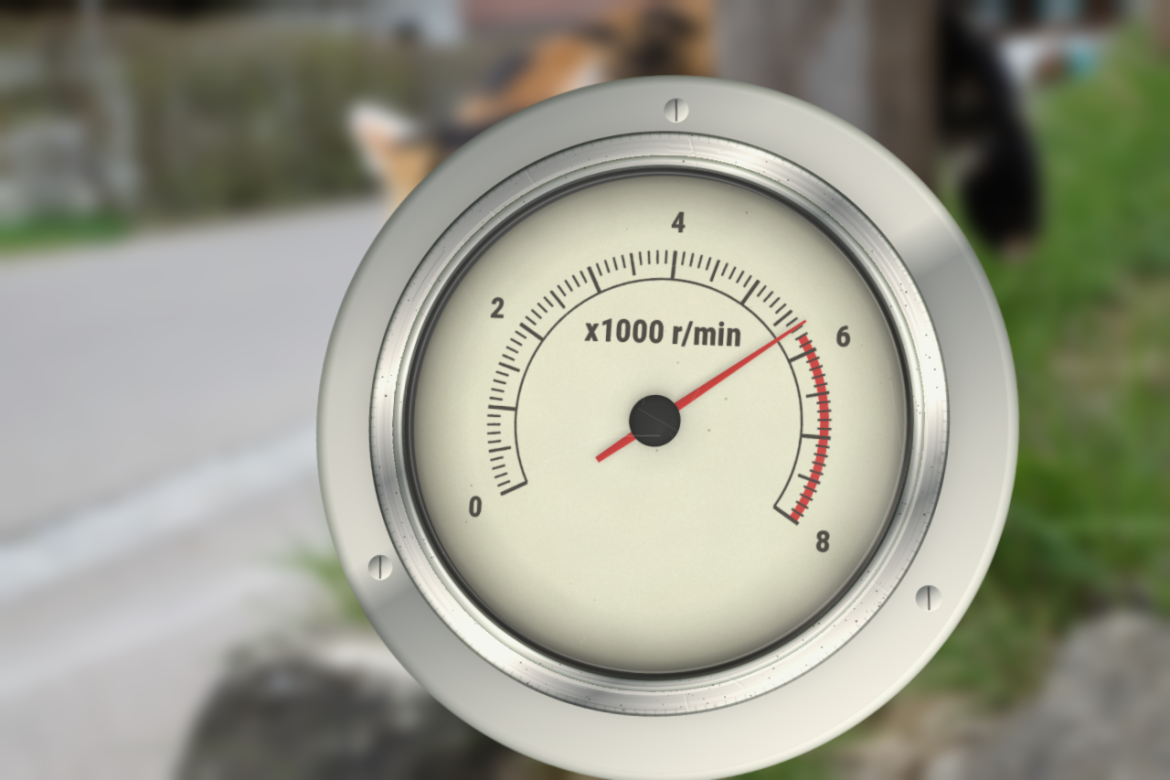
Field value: 5700 rpm
